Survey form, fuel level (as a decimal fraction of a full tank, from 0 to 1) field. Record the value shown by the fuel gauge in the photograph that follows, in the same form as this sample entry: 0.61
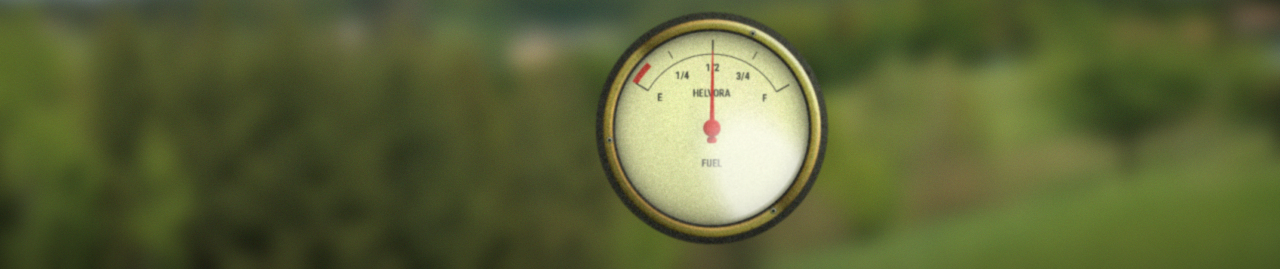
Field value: 0.5
